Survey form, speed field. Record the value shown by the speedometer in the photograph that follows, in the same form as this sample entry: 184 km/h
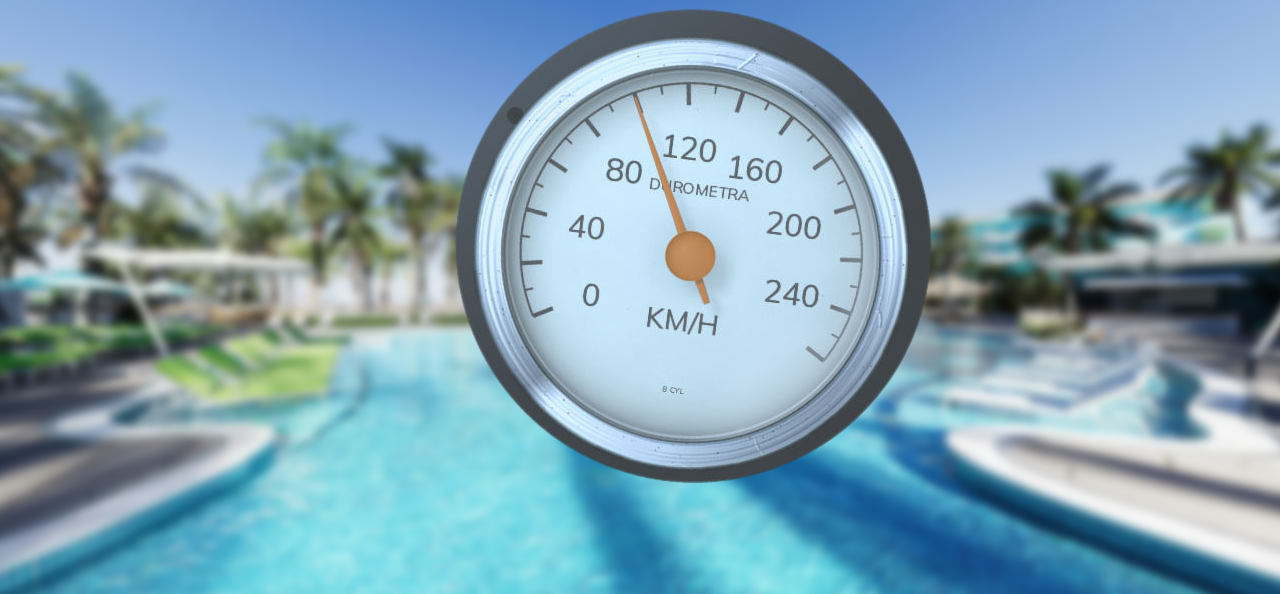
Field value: 100 km/h
